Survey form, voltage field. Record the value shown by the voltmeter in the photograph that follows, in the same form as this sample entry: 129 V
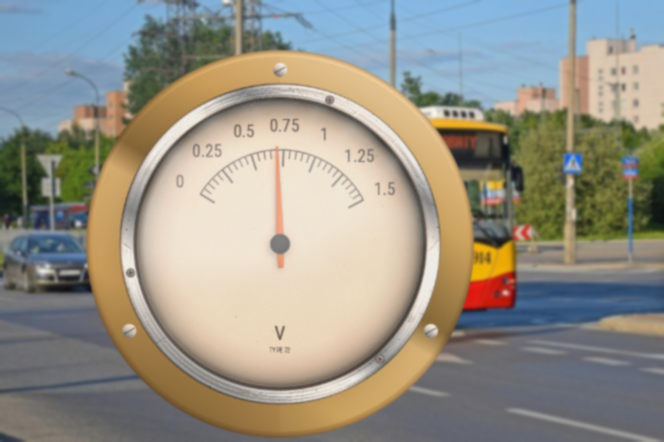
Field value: 0.7 V
